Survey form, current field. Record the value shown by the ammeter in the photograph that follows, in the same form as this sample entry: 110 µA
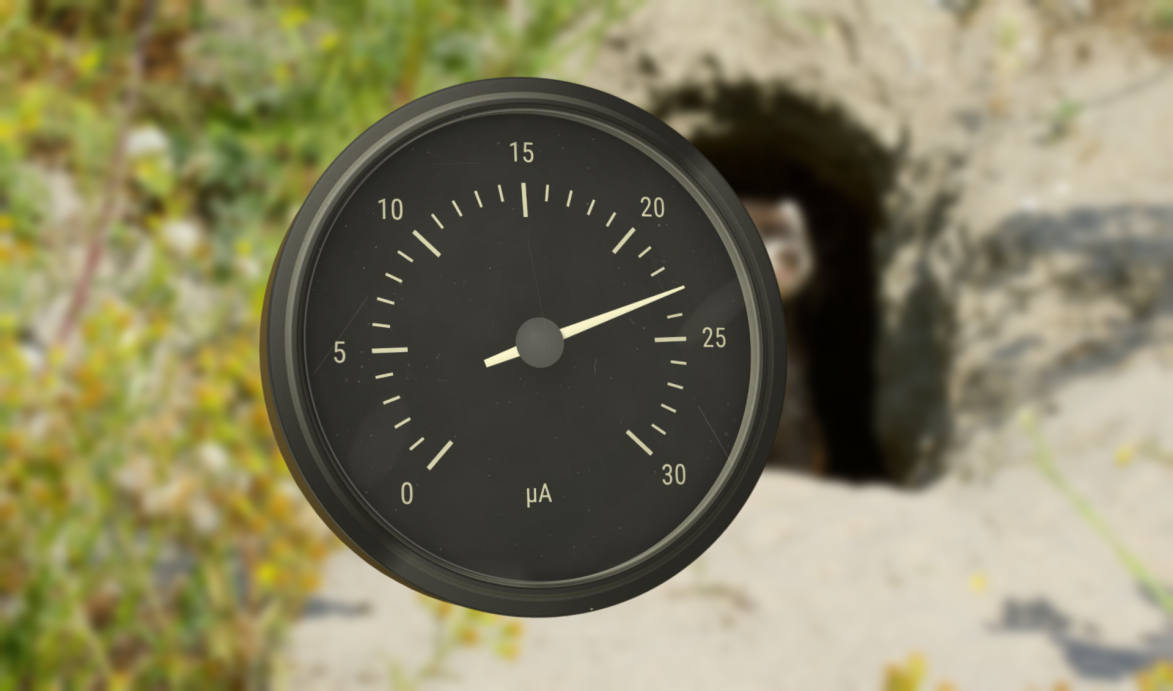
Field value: 23 µA
